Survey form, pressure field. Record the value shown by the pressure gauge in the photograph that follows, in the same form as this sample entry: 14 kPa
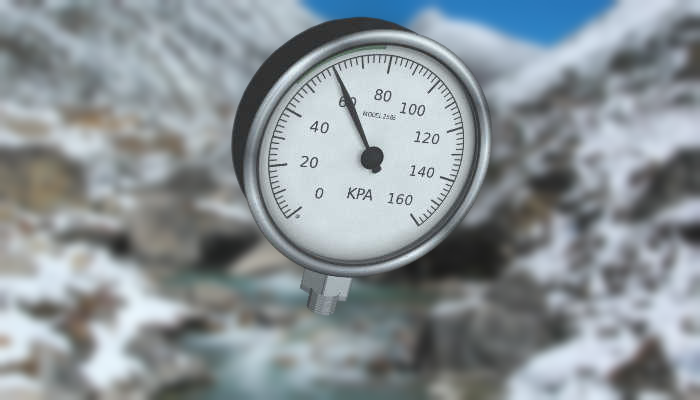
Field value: 60 kPa
